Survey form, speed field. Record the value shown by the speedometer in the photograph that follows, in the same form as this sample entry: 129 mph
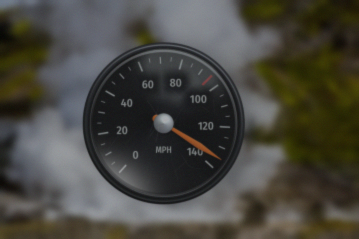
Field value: 135 mph
